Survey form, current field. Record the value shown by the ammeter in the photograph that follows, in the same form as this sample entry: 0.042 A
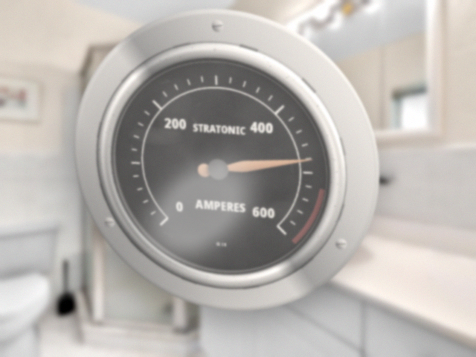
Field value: 480 A
